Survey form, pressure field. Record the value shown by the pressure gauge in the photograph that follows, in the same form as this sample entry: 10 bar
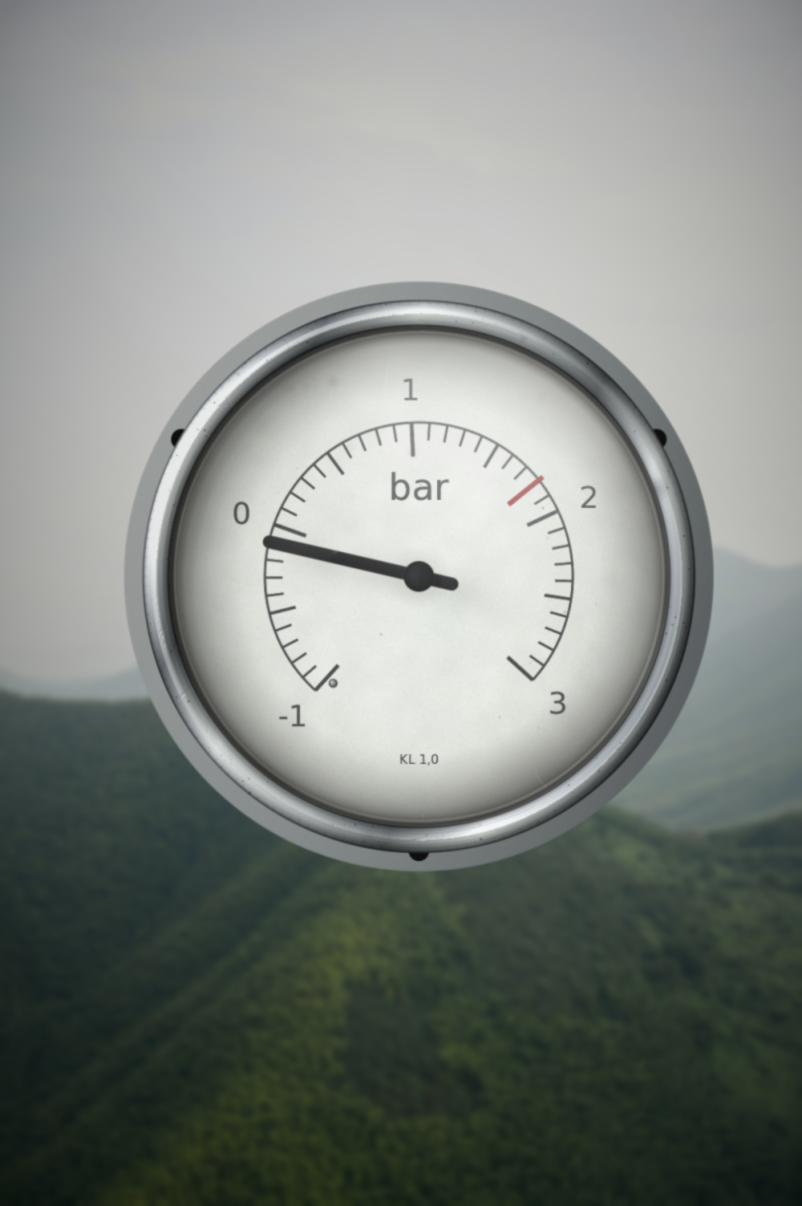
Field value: -0.1 bar
